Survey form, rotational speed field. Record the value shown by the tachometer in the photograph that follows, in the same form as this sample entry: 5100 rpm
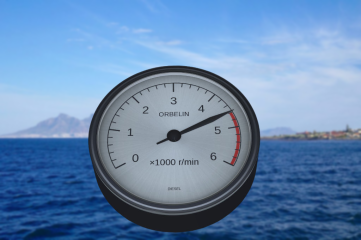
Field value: 4600 rpm
